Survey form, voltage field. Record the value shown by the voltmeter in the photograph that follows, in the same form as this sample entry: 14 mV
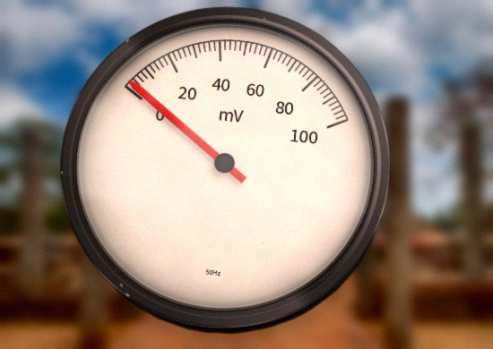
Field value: 2 mV
